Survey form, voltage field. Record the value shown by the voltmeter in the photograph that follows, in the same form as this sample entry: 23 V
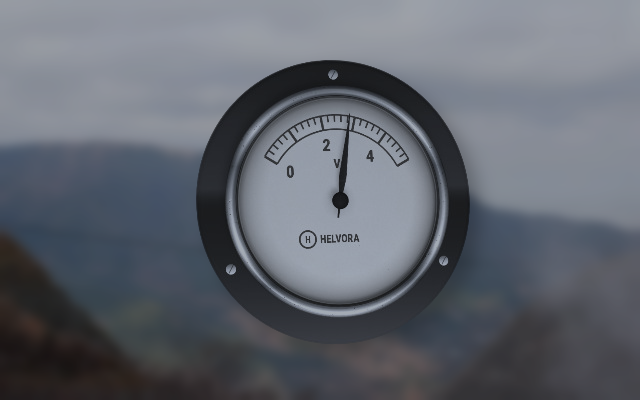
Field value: 2.8 V
